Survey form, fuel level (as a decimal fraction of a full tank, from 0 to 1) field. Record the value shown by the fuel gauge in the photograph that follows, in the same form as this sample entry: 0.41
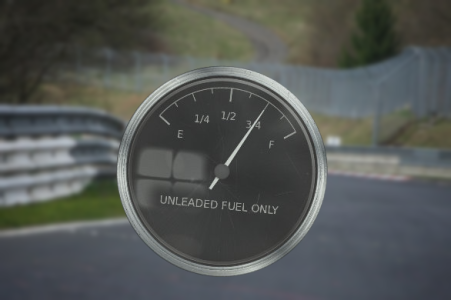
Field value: 0.75
